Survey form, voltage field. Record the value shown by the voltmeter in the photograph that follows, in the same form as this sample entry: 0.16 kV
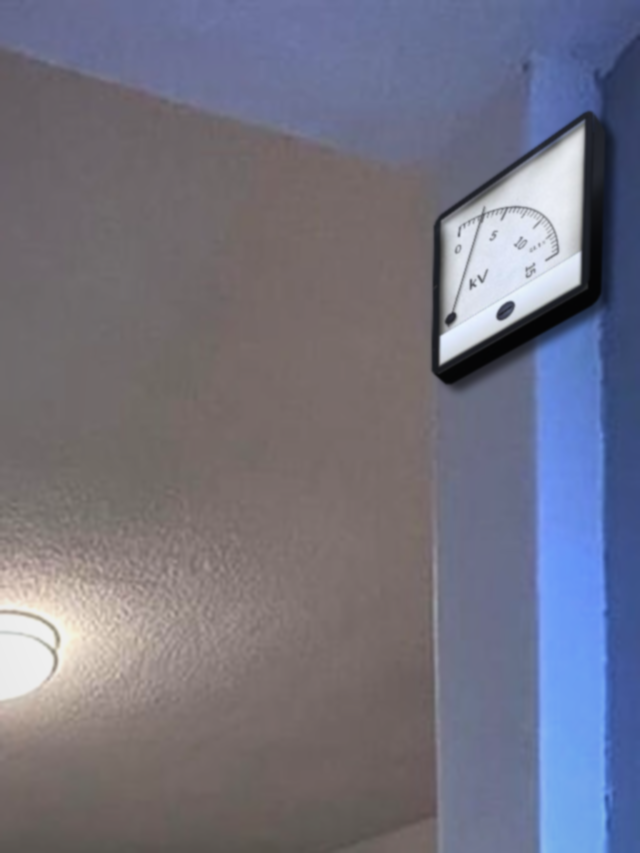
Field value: 2.5 kV
